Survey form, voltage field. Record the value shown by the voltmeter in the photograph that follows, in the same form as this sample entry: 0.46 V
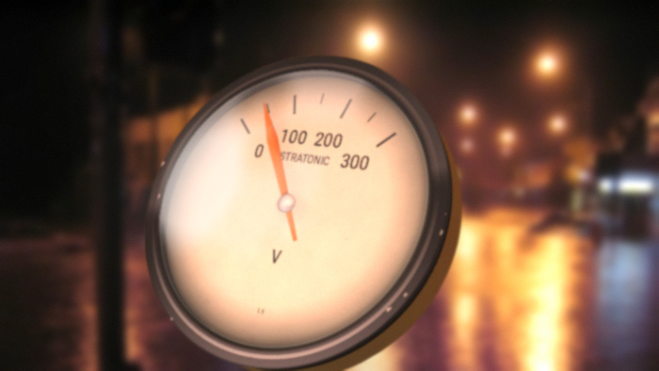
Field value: 50 V
